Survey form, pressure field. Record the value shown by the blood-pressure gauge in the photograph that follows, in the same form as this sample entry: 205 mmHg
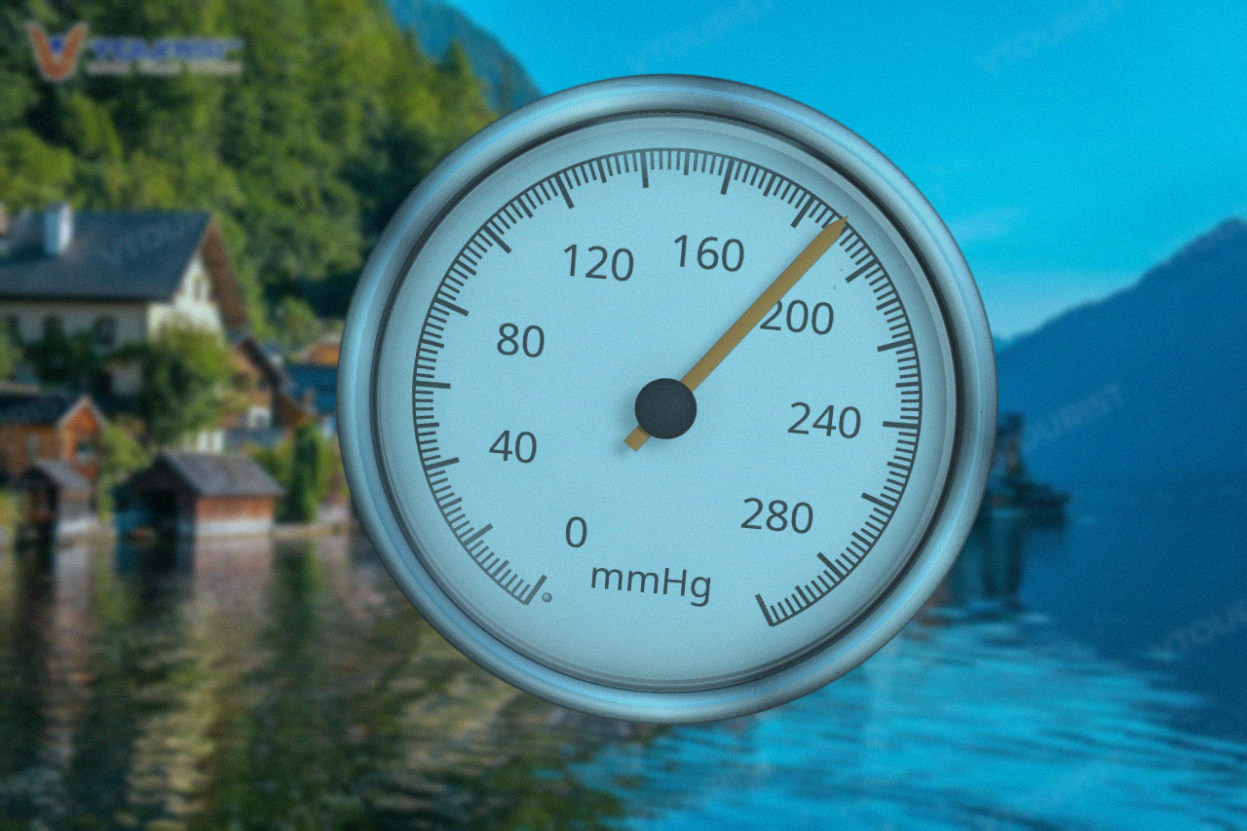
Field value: 188 mmHg
